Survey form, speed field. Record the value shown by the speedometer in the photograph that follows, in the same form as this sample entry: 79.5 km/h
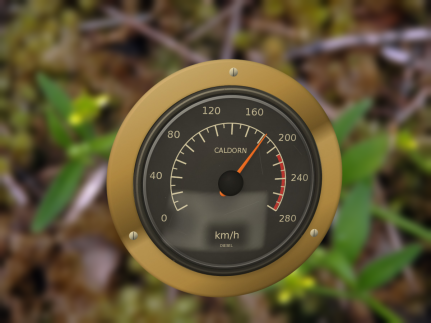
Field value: 180 km/h
